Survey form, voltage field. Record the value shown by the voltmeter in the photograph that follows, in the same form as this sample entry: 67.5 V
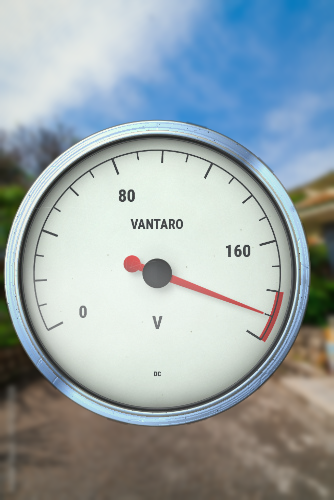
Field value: 190 V
